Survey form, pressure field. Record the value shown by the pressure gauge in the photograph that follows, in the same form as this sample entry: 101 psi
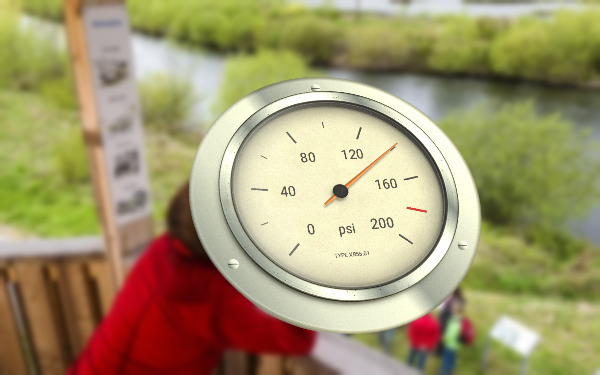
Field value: 140 psi
